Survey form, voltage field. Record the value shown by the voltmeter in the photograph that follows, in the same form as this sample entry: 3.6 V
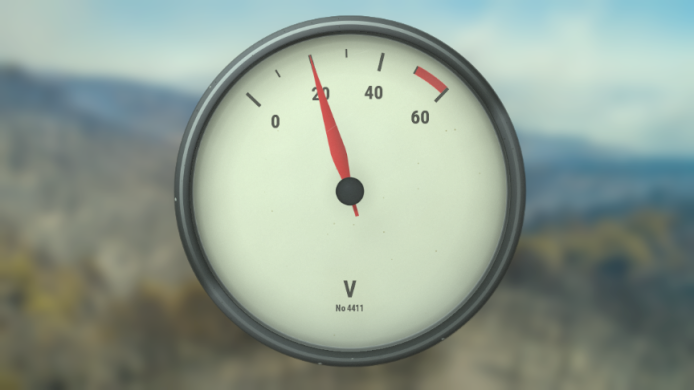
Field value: 20 V
